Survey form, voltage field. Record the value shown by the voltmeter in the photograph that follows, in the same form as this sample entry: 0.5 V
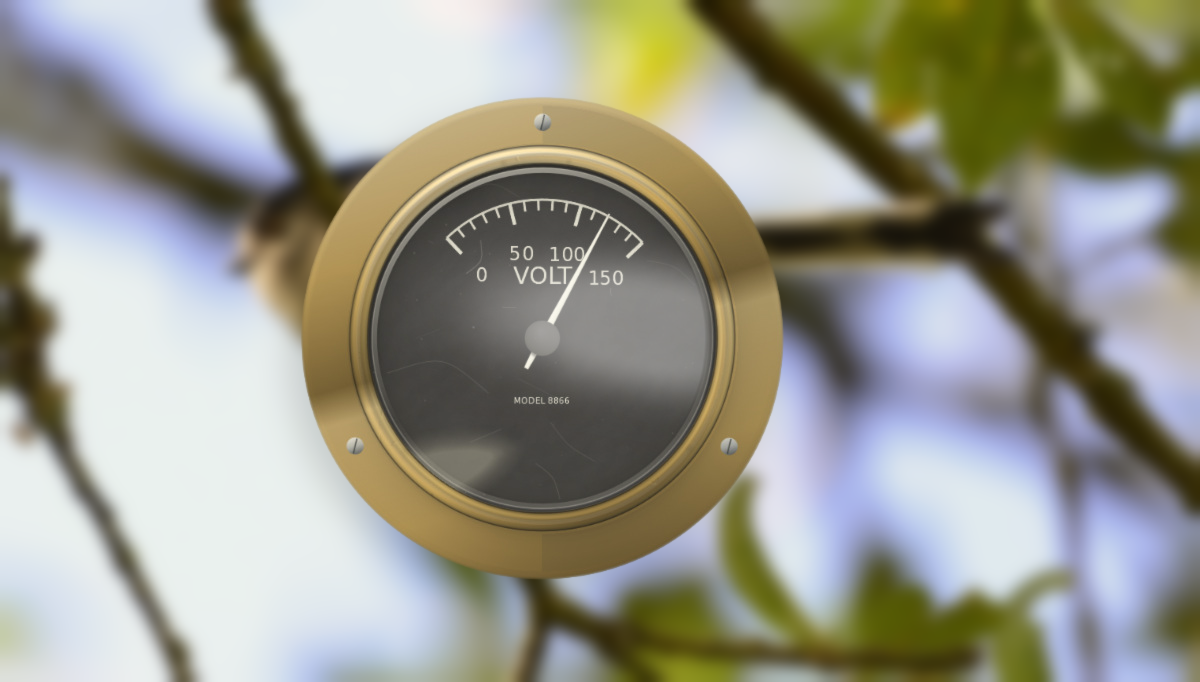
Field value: 120 V
